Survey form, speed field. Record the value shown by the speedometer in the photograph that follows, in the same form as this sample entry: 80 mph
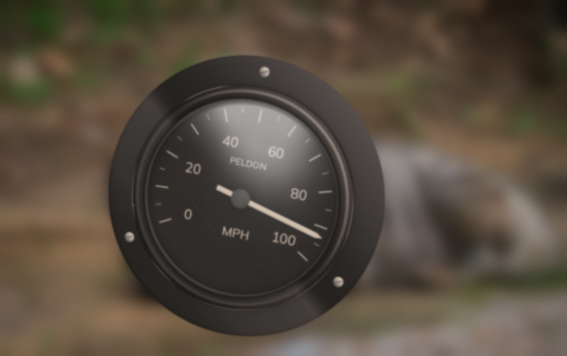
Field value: 92.5 mph
